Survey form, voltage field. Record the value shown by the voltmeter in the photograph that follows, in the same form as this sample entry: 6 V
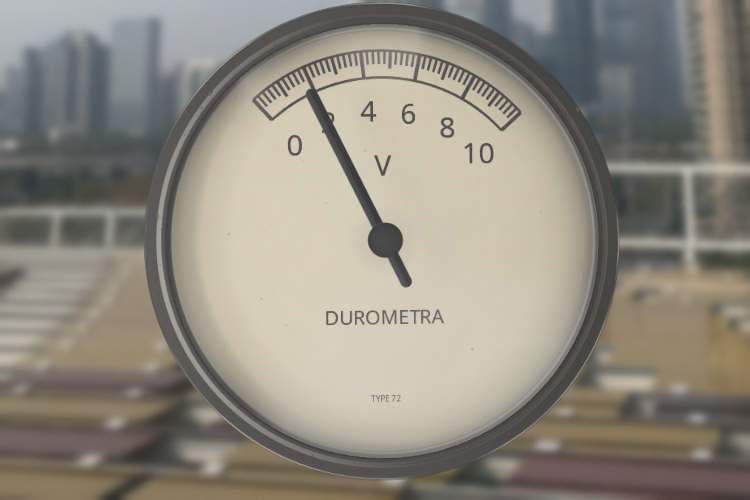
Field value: 1.8 V
